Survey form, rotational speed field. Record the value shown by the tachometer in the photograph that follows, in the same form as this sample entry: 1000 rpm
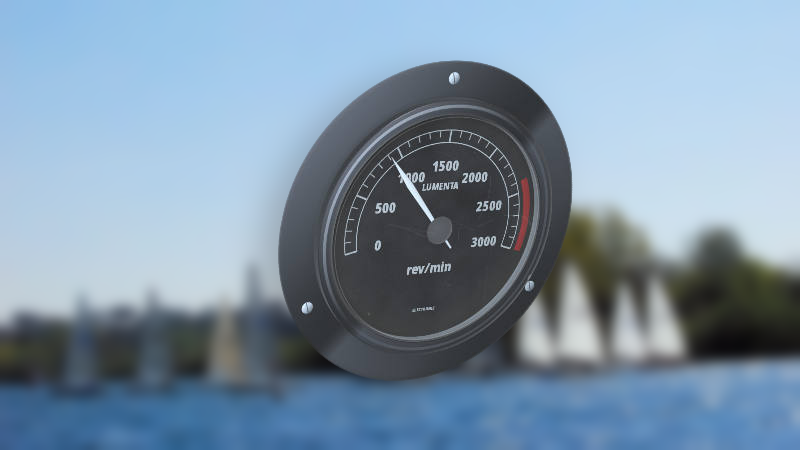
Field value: 900 rpm
